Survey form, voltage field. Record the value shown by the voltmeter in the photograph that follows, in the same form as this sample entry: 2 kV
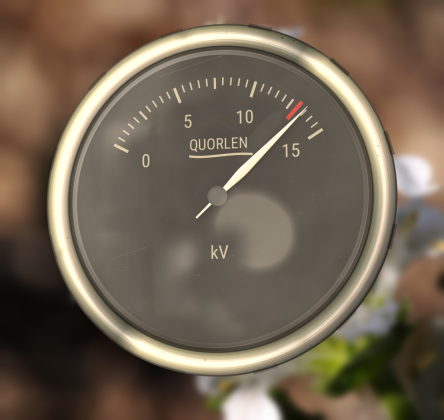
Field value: 13.5 kV
